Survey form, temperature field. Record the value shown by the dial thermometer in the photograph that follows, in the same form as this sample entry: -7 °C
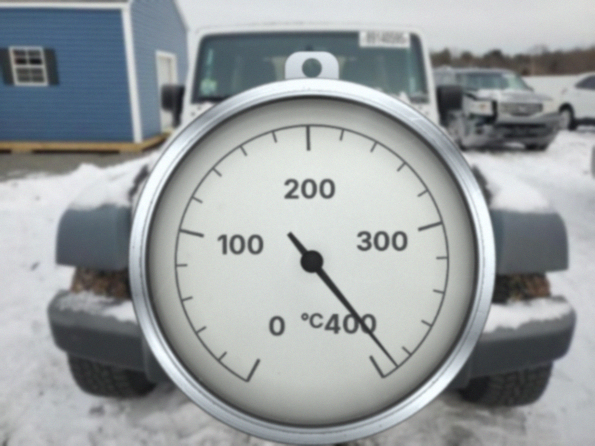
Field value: 390 °C
